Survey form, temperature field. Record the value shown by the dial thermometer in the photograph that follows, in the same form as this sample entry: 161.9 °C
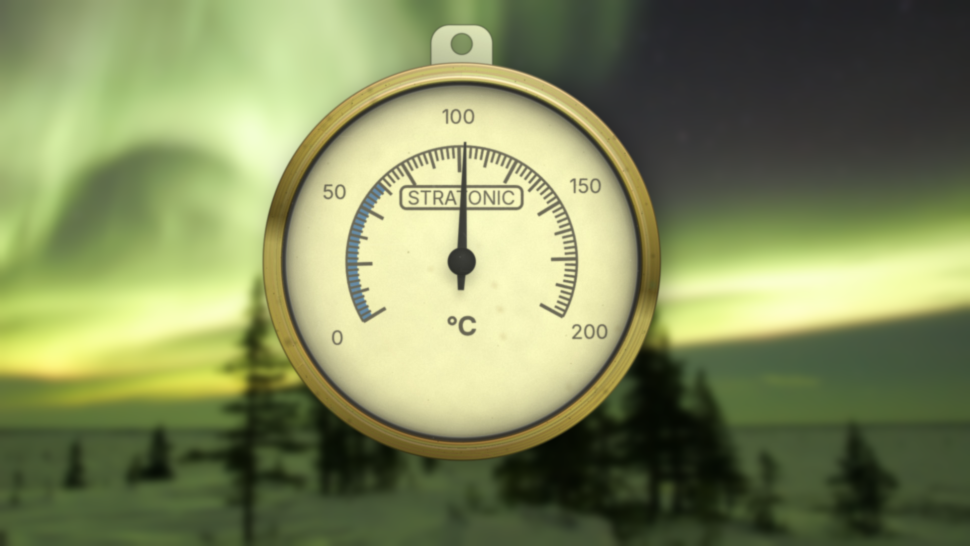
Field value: 102.5 °C
